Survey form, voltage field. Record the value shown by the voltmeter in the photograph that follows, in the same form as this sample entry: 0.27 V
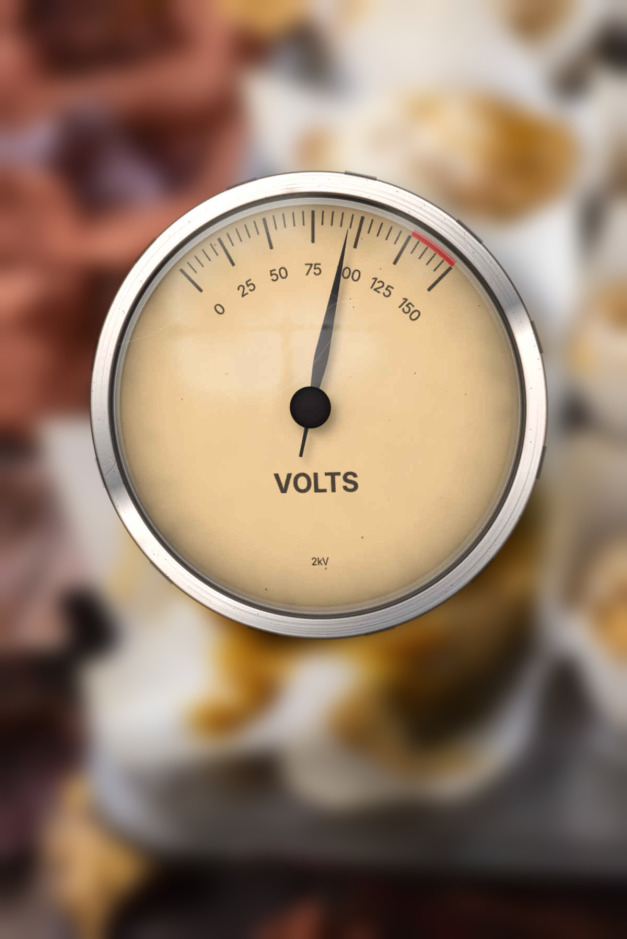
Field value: 95 V
